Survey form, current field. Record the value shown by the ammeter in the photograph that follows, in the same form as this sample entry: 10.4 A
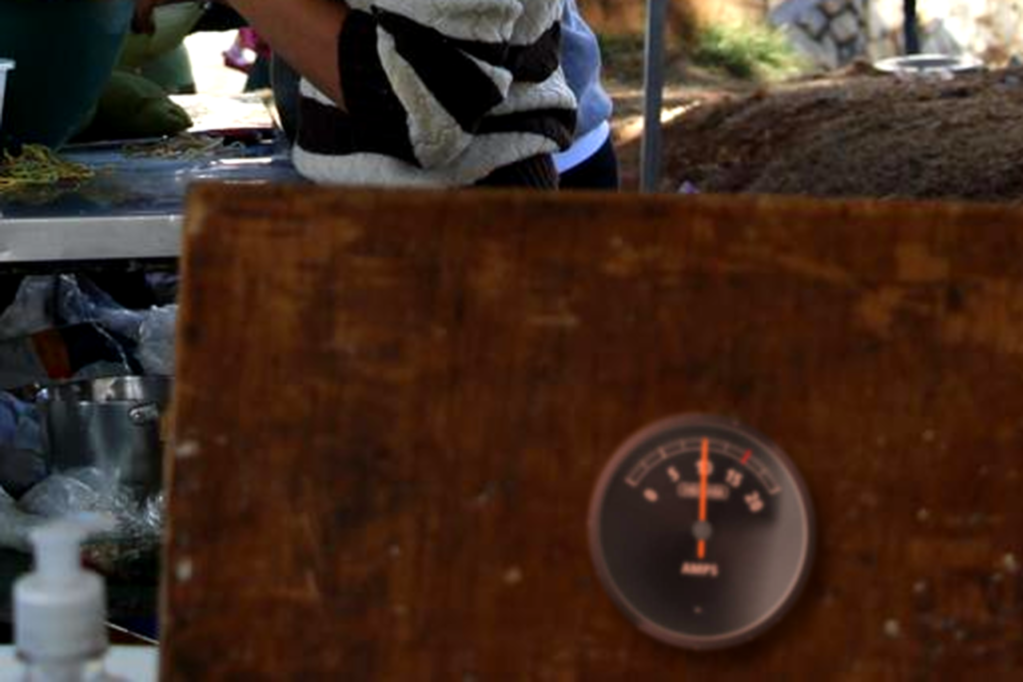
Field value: 10 A
